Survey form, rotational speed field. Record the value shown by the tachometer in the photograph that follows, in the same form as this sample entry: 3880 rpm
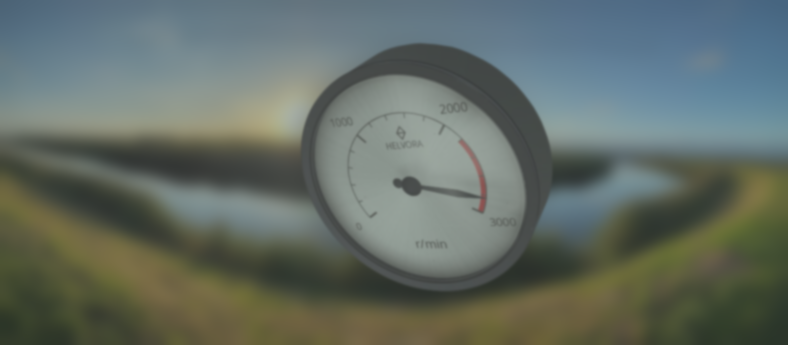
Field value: 2800 rpm
